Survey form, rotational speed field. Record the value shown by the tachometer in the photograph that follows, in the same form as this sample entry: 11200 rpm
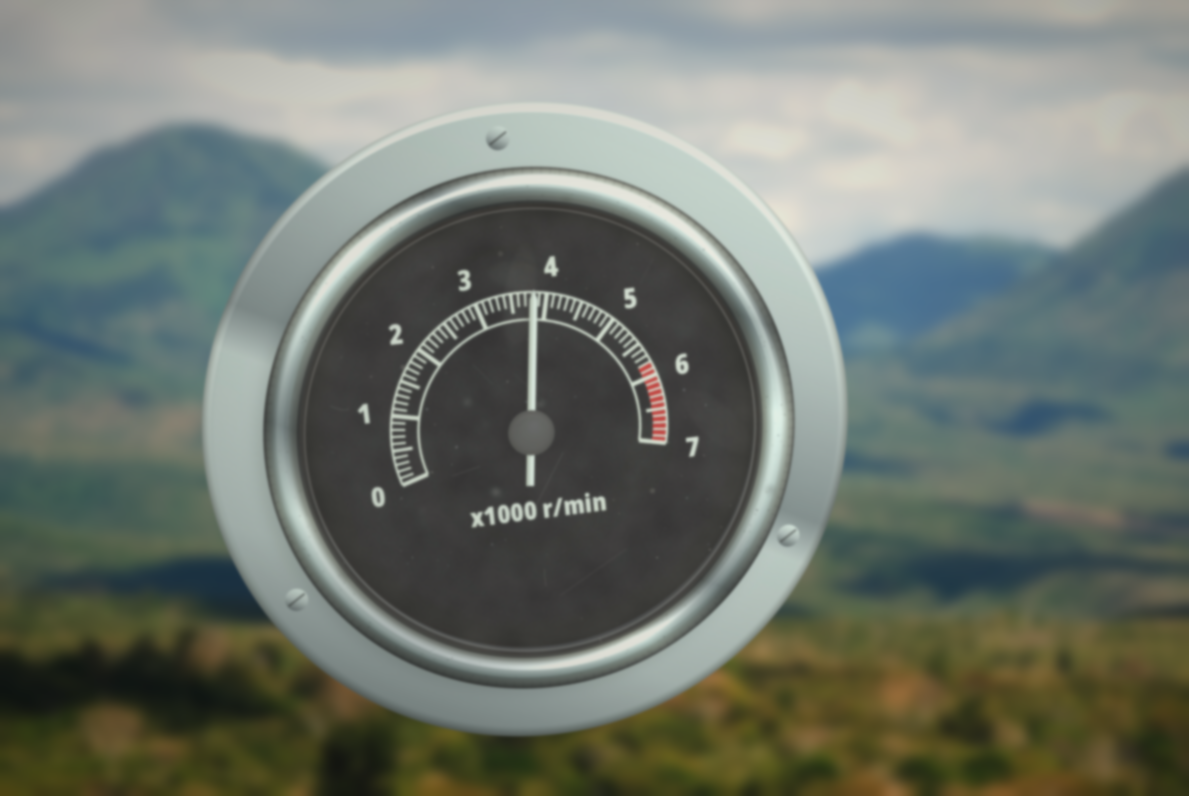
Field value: 3800 rpm
